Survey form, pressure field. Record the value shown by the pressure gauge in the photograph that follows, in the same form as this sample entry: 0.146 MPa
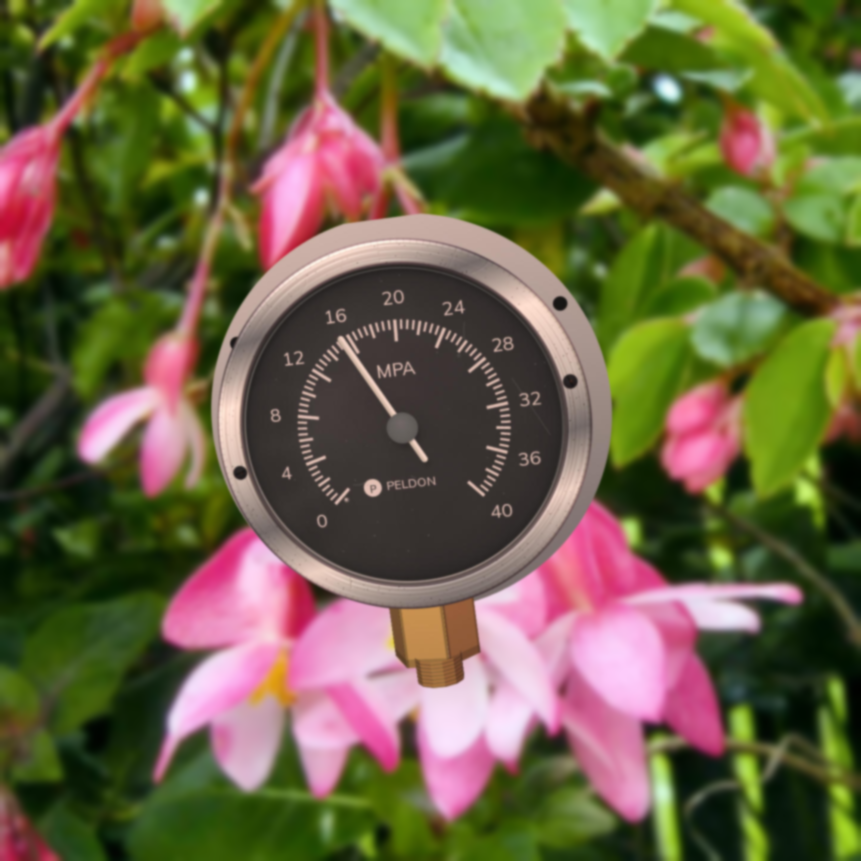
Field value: 15.5 MPa
